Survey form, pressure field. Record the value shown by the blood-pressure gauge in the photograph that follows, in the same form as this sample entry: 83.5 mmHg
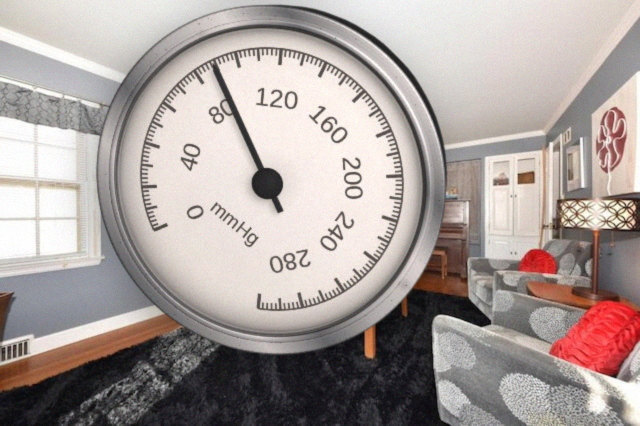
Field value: 90 mmHg
